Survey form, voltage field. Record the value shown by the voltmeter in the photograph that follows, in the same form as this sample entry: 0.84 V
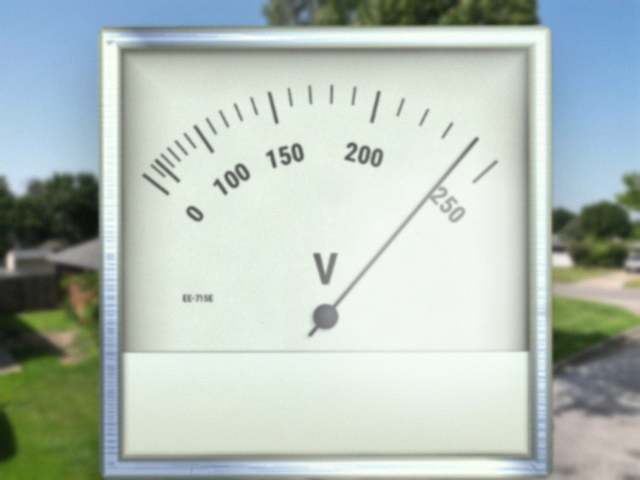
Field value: 240 V
